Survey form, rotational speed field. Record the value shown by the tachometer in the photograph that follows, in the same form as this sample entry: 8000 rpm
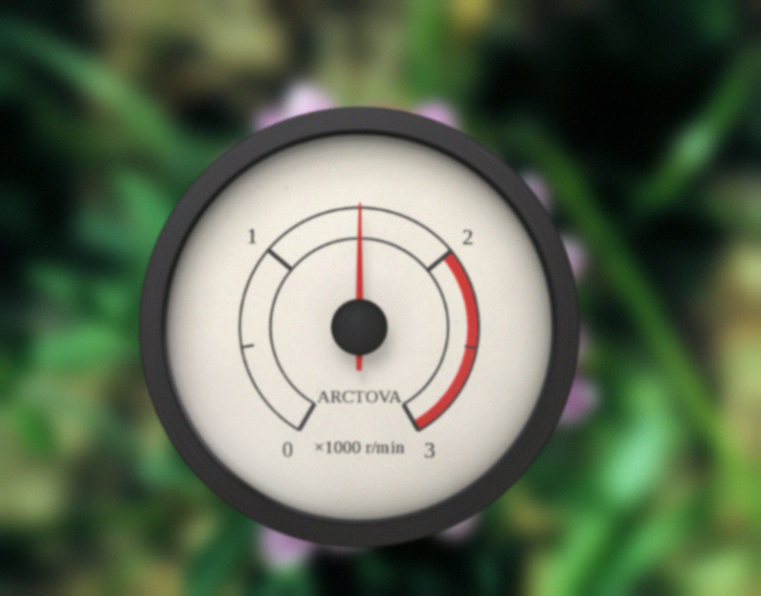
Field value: 1500 rpm
